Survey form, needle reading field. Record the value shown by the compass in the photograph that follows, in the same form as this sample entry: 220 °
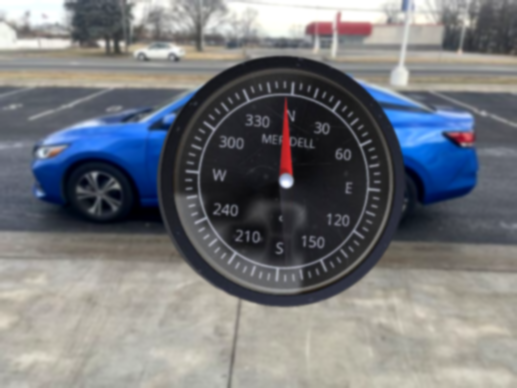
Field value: 355 °
